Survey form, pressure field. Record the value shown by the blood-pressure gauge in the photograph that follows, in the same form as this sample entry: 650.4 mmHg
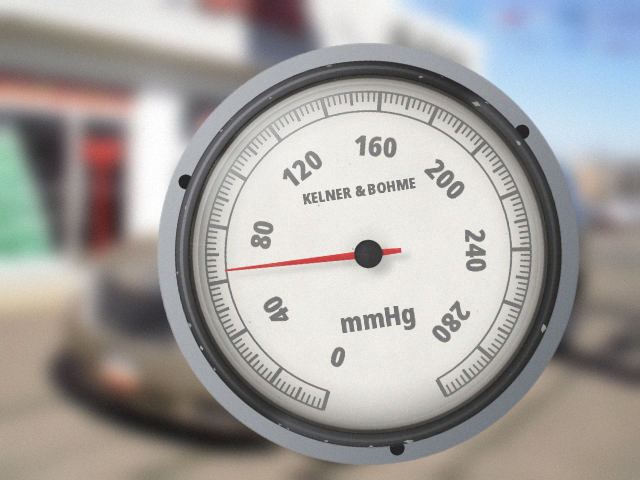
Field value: 64 mmHg
